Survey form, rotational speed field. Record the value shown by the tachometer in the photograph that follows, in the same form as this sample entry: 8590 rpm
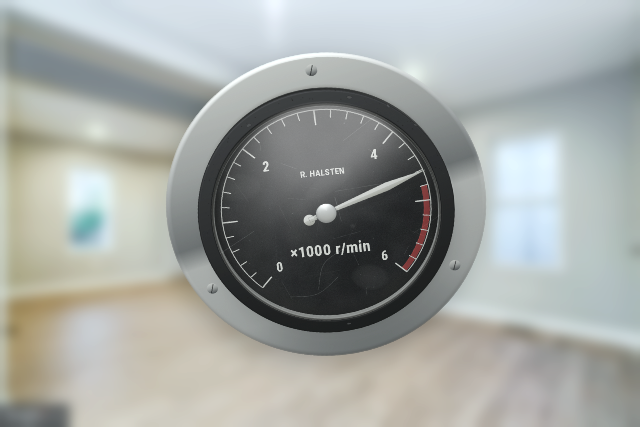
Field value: 4600 rpm
